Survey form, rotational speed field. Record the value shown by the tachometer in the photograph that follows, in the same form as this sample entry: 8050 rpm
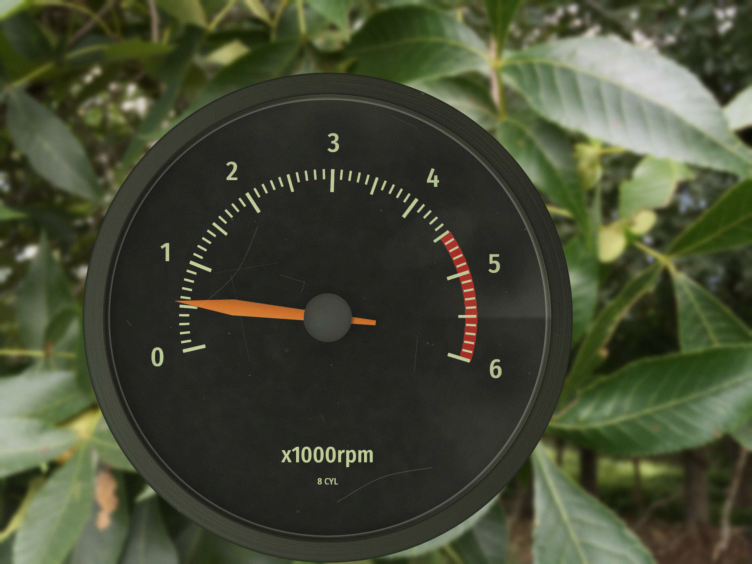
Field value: 550 rpm
